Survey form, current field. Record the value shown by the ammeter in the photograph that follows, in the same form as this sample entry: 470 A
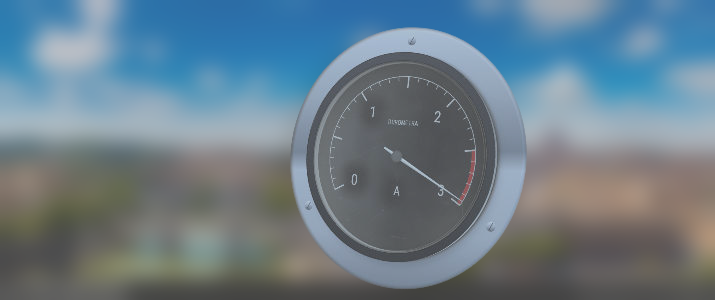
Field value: 2.95 A
